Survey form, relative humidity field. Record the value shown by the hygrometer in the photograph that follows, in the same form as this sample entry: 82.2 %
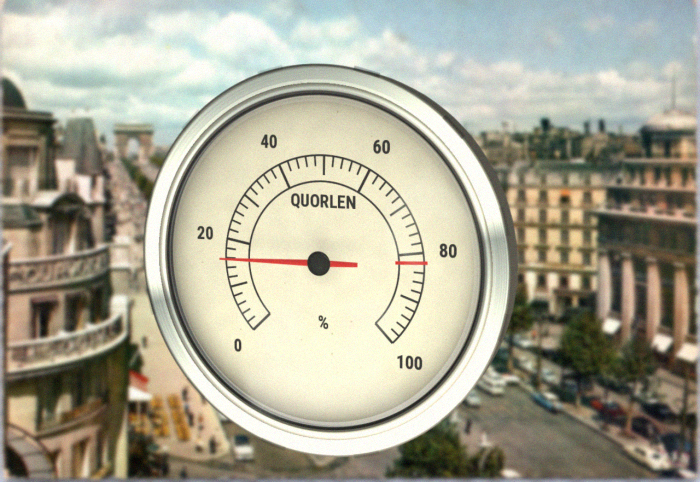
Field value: 16 %
